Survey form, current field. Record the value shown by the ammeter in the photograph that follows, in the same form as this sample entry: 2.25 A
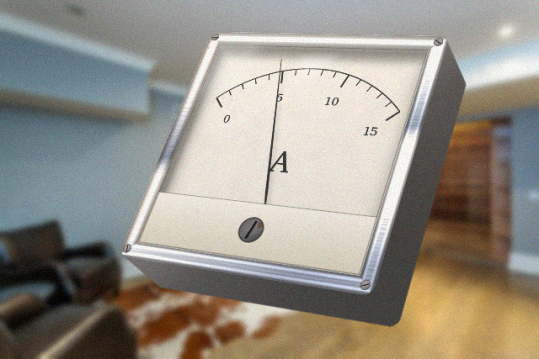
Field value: 5 A
